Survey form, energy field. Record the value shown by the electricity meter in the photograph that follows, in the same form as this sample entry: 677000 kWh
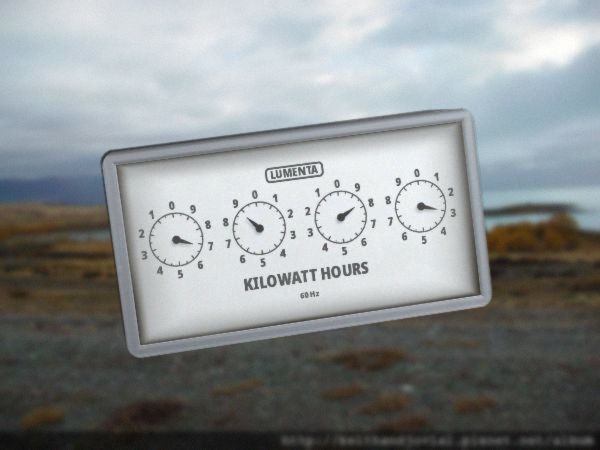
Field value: 6883 kWh
